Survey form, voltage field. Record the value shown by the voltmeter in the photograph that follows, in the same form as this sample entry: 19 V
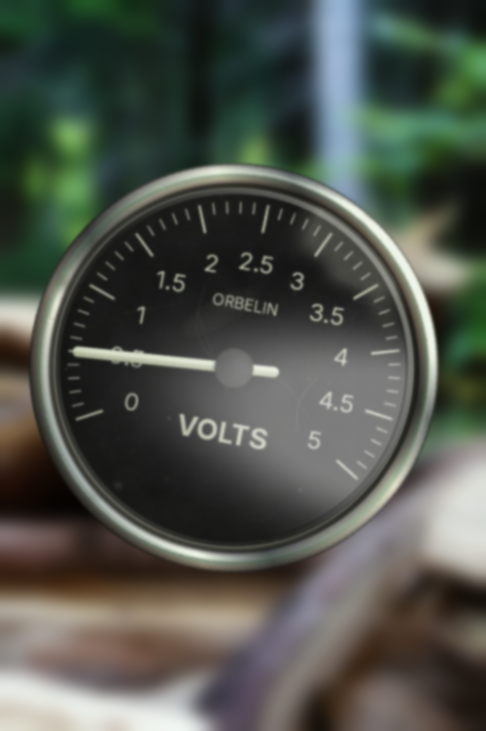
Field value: 0.5 V
